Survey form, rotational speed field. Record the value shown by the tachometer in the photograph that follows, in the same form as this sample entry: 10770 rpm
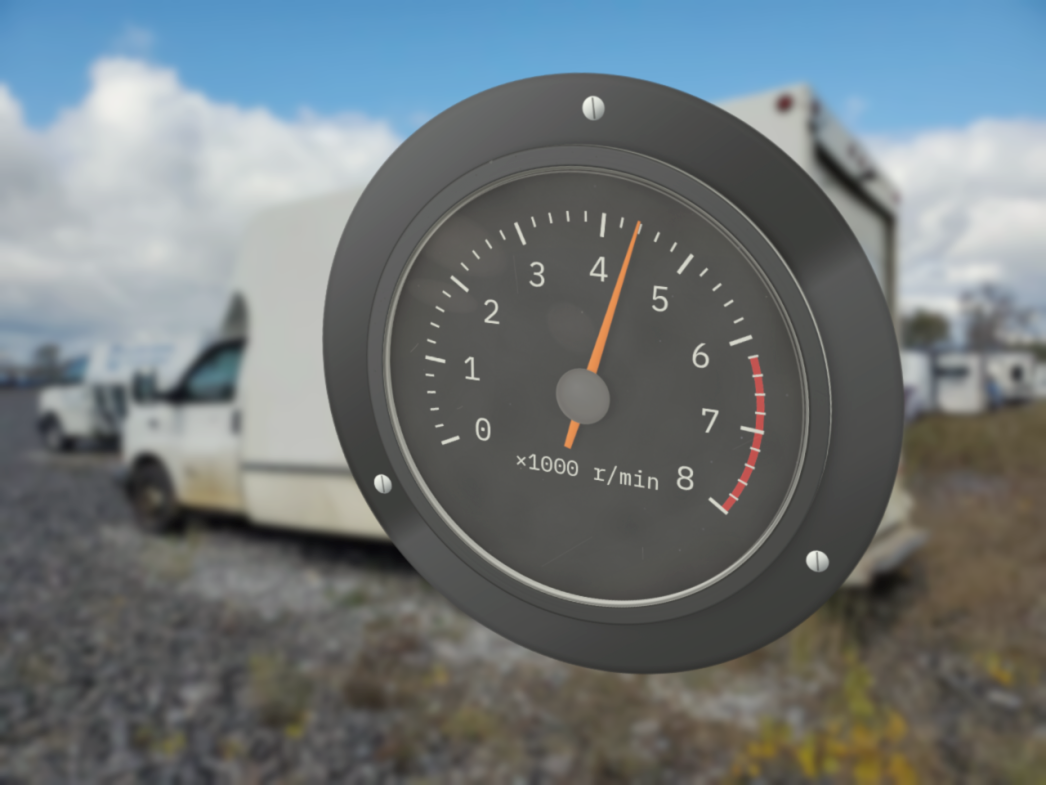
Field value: 4400 rpm
